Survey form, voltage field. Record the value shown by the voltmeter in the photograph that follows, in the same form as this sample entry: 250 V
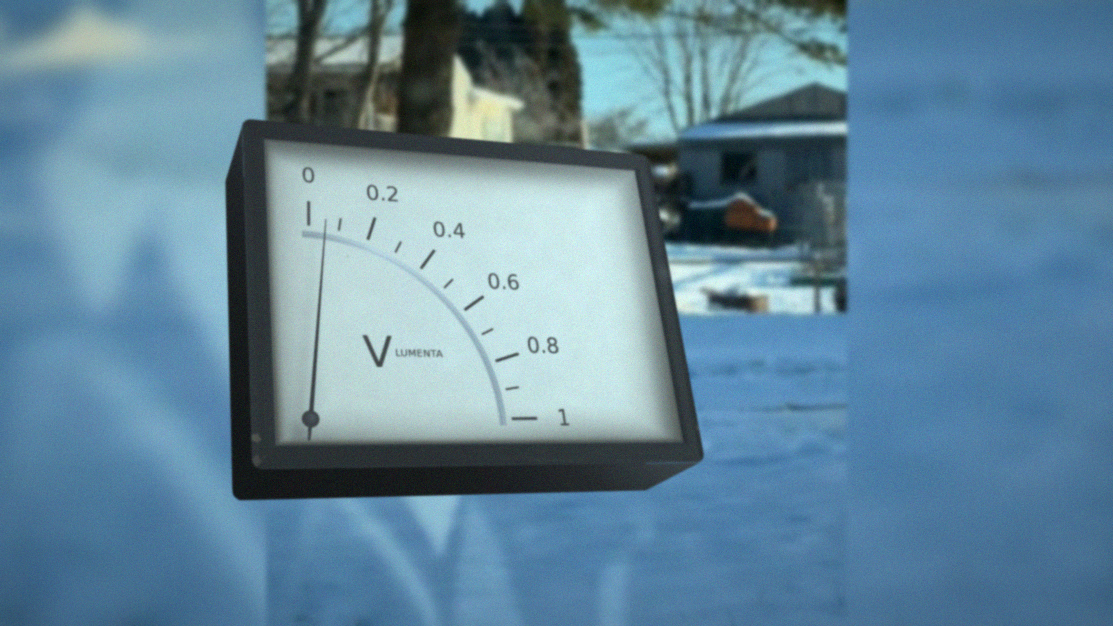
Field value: 0.05 V
